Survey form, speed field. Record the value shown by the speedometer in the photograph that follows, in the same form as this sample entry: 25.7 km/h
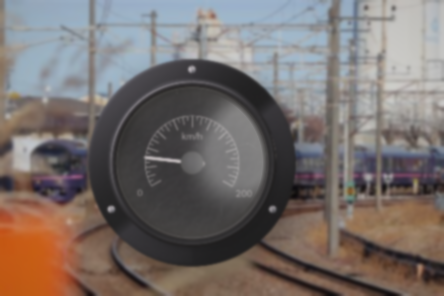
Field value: 30 km/h
